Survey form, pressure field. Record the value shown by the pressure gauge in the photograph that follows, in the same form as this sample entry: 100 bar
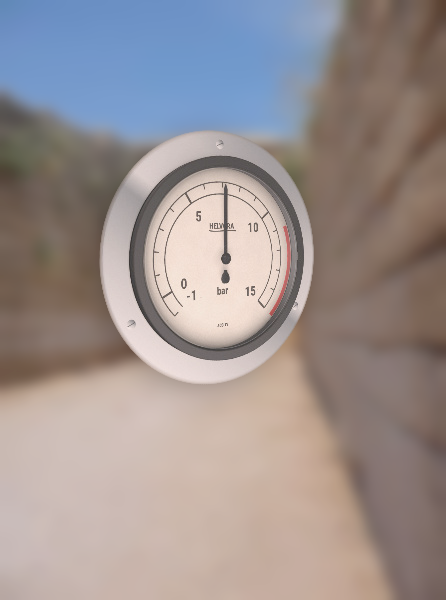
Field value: 7 bar
